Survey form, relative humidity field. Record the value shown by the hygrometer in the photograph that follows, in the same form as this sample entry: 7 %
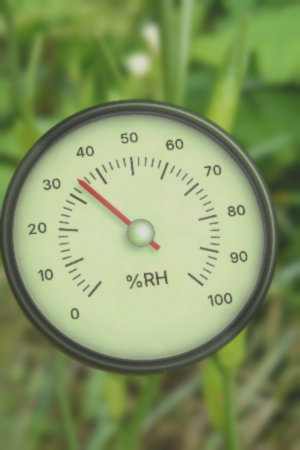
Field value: 34 %
